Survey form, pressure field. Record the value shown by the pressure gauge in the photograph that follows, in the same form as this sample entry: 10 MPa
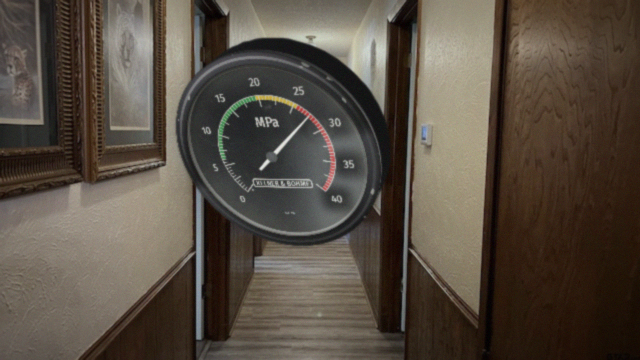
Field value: 27.5 MPa
